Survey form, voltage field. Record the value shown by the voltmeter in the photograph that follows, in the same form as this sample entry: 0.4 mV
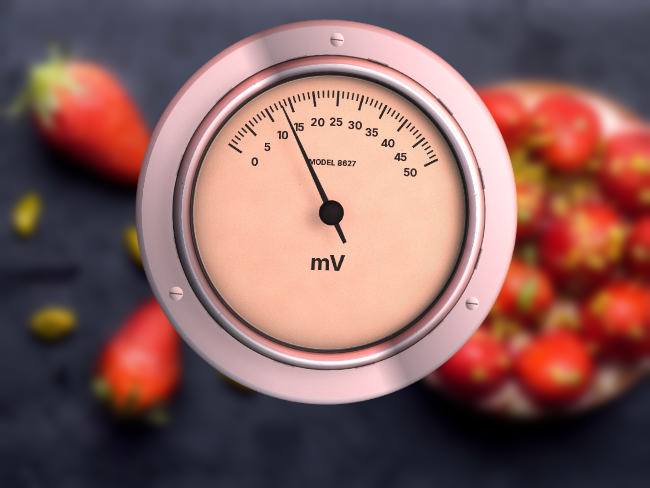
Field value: 13 mV
